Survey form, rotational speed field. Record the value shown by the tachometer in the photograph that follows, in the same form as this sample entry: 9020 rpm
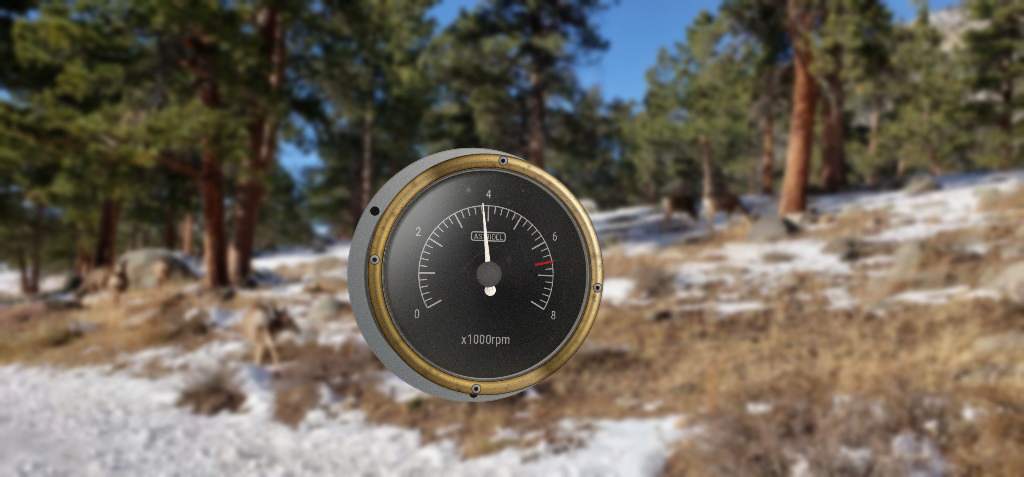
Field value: 3800 rpm
